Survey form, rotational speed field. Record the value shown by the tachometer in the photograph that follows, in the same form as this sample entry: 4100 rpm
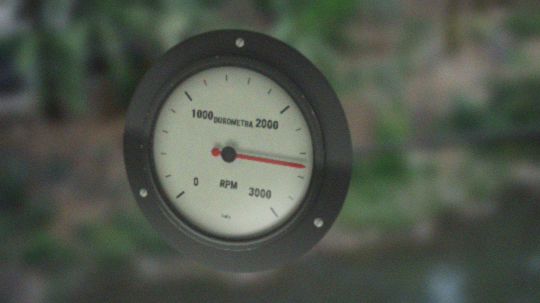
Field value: 2500 rpm
